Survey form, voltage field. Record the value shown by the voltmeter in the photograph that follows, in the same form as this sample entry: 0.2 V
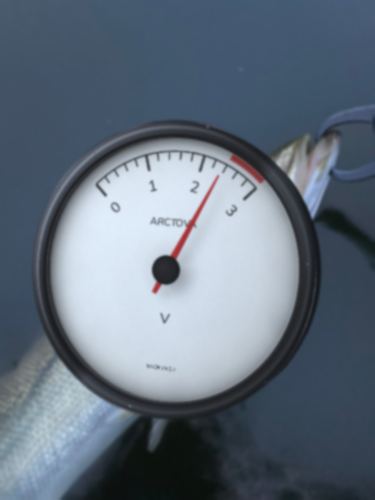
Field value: 2.4 V
